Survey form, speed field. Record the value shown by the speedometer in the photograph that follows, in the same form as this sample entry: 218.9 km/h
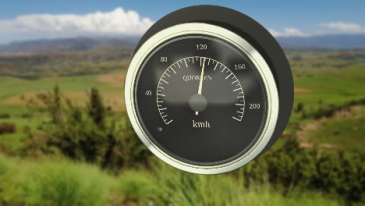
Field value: 125 km/h
